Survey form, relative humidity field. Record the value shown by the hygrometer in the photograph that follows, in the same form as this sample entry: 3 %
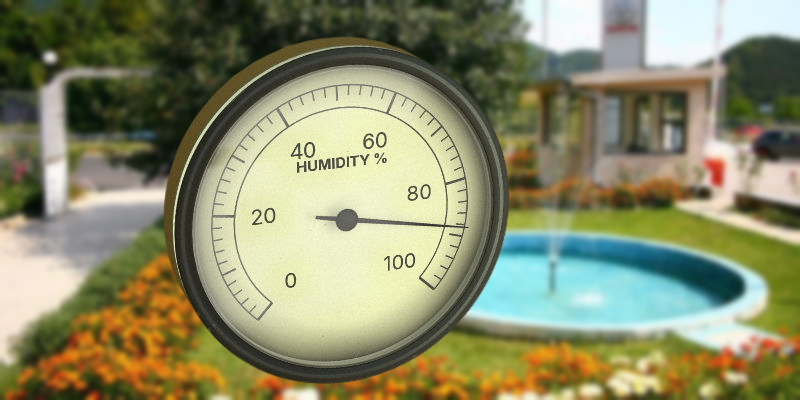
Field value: 88 %
